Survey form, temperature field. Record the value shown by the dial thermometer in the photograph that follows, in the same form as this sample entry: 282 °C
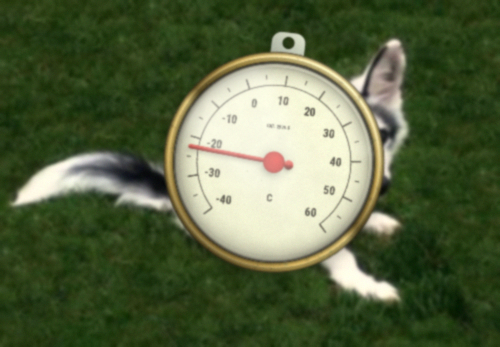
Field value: -22.5 °C
